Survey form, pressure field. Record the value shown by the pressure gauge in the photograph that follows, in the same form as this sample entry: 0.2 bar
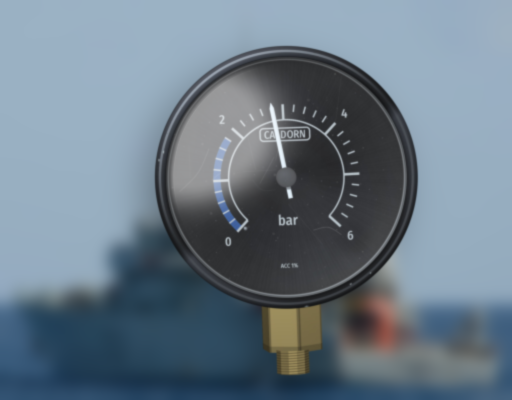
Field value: 2.8 bar
